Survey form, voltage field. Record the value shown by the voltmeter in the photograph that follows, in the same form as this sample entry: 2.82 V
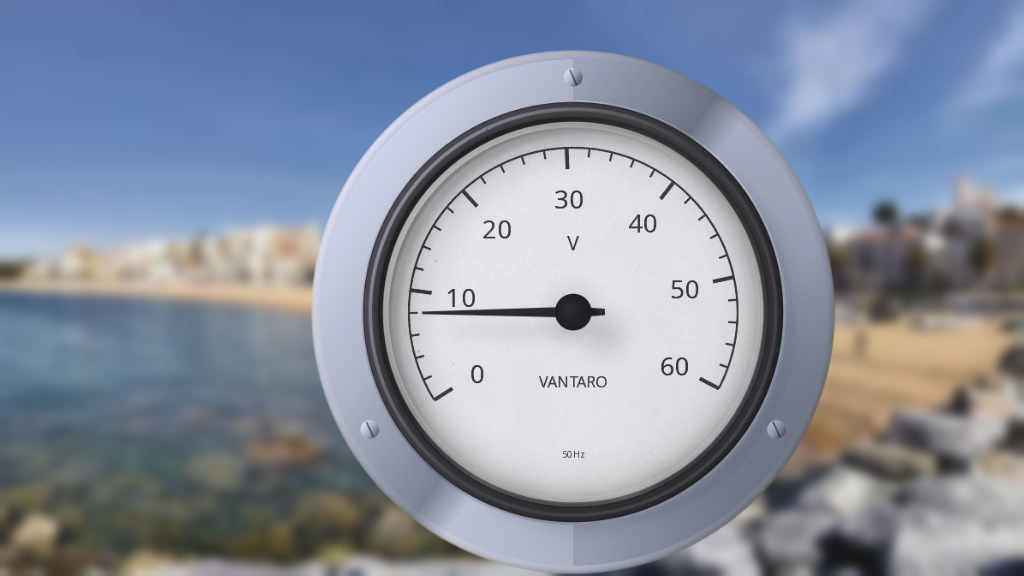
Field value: 8 V
